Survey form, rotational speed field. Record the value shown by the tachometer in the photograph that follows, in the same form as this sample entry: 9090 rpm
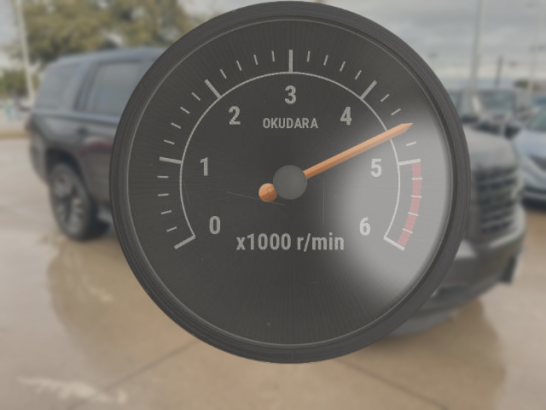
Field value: 4600 rpm
